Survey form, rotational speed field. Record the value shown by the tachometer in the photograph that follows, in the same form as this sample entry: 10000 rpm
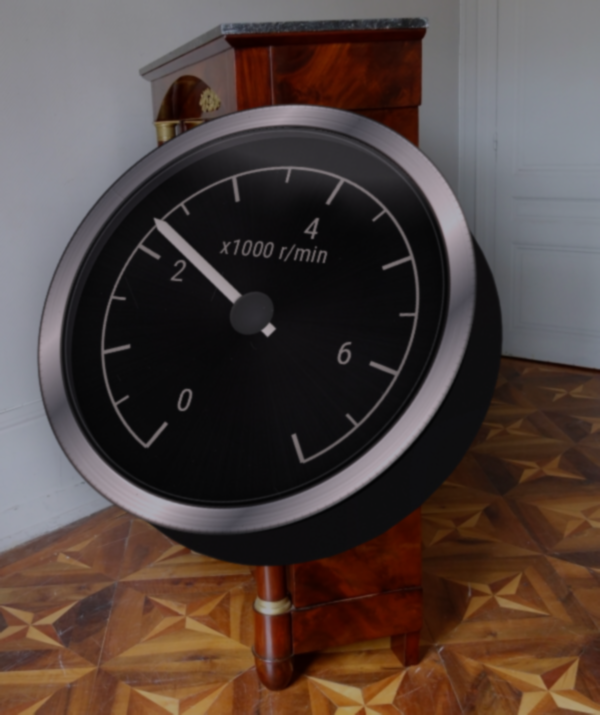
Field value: 2250 rpm
